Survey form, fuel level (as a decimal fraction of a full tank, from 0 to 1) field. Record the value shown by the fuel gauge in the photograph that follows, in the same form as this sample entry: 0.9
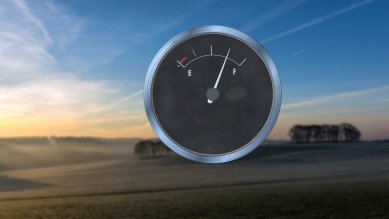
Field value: 0.75
